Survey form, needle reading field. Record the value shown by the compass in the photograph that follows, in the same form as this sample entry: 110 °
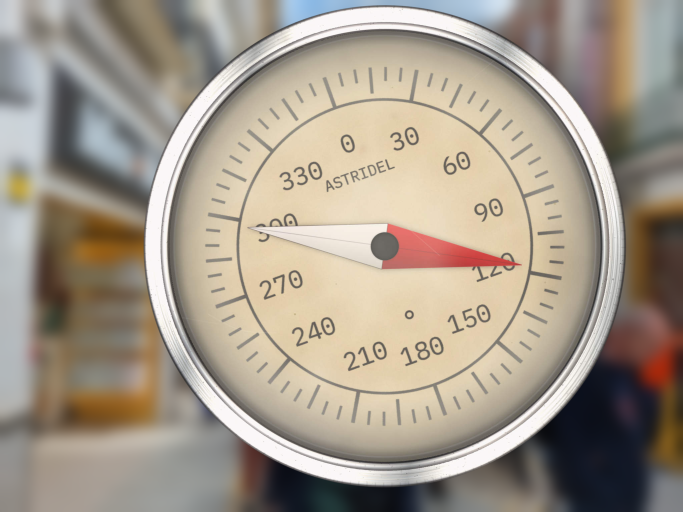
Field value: 117.5 °
